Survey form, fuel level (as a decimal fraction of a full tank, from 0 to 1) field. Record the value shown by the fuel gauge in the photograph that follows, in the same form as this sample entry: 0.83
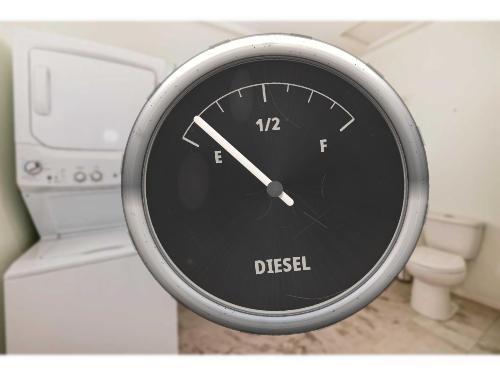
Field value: 0.125
